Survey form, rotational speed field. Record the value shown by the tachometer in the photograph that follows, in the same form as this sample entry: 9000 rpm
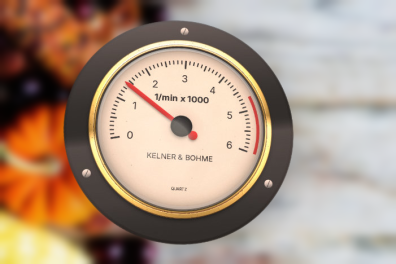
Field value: 1400 rpm
